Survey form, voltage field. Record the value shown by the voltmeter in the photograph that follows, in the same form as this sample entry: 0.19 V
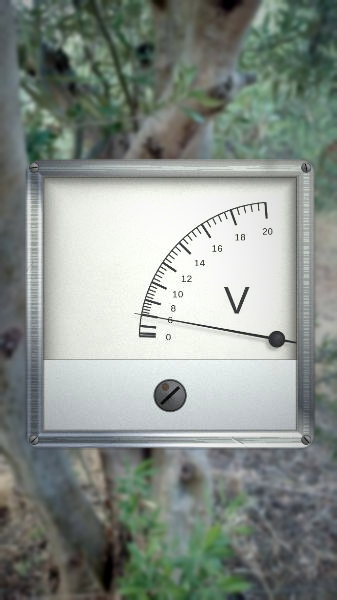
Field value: 6 V
